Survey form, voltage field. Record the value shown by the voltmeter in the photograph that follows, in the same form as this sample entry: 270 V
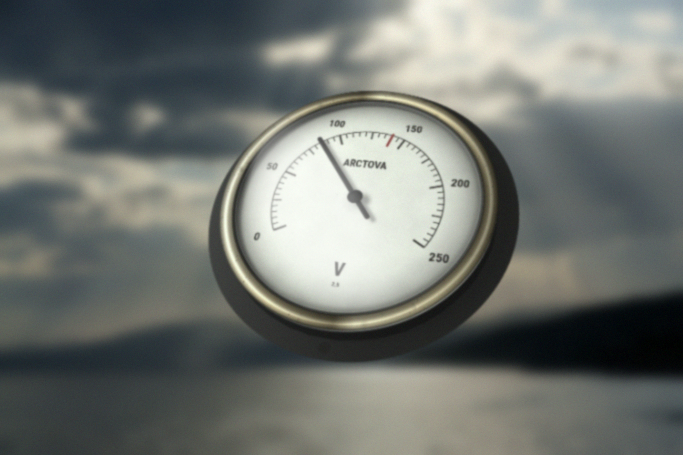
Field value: 85 V
